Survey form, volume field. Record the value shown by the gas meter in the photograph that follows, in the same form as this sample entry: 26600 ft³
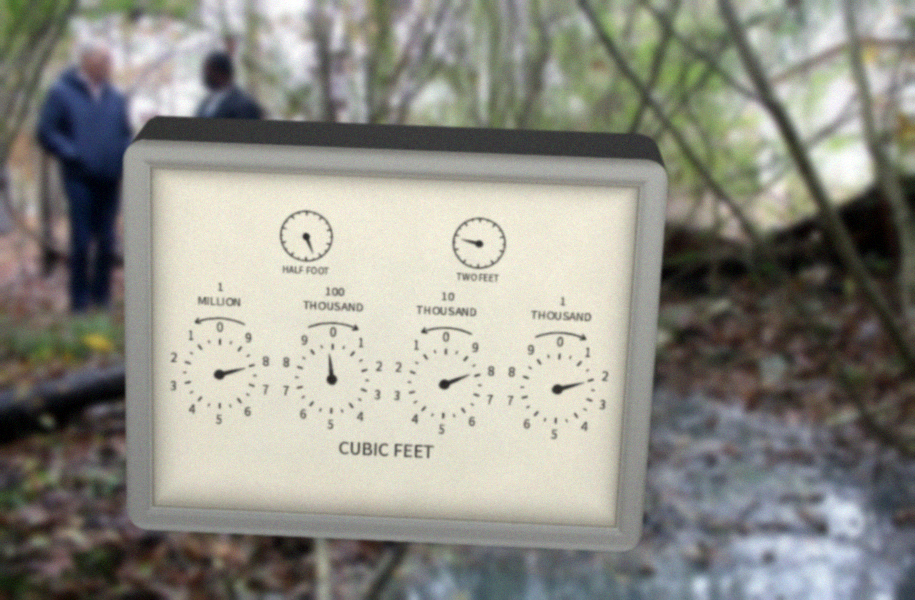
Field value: 798200 ft³
